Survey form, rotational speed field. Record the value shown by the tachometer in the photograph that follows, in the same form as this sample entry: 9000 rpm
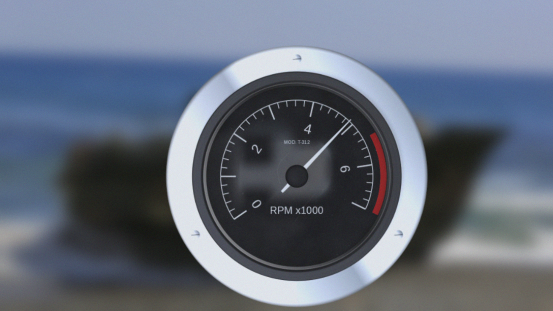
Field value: 4900 rpm
